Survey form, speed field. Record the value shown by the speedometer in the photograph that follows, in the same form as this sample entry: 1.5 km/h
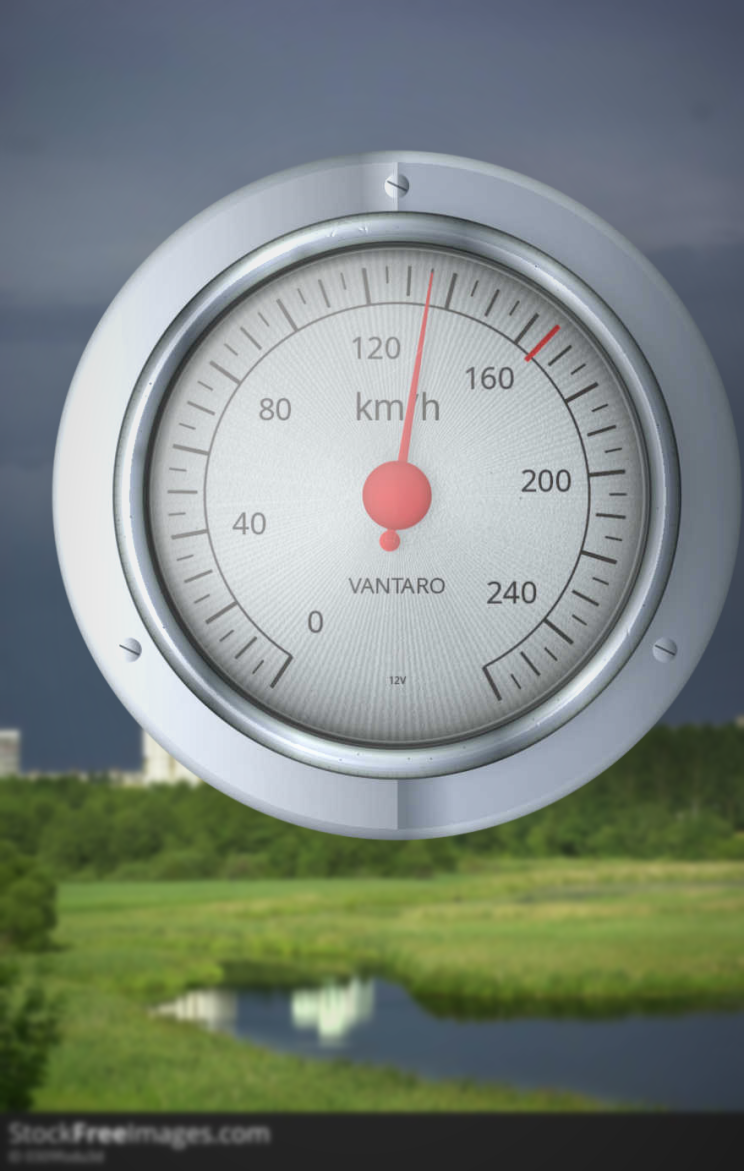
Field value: 135 km/h
